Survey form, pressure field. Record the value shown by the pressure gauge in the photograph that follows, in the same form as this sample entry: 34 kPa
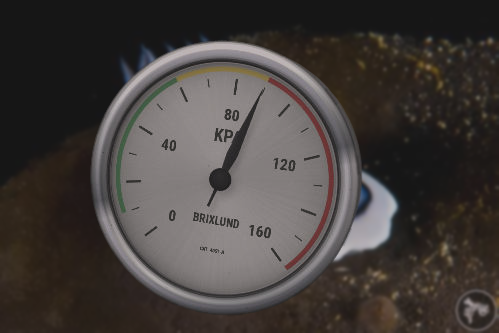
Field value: 90 kPa
